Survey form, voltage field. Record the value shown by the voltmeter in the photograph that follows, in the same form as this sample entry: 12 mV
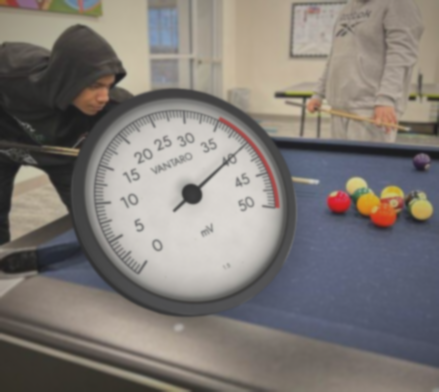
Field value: 40 mV
